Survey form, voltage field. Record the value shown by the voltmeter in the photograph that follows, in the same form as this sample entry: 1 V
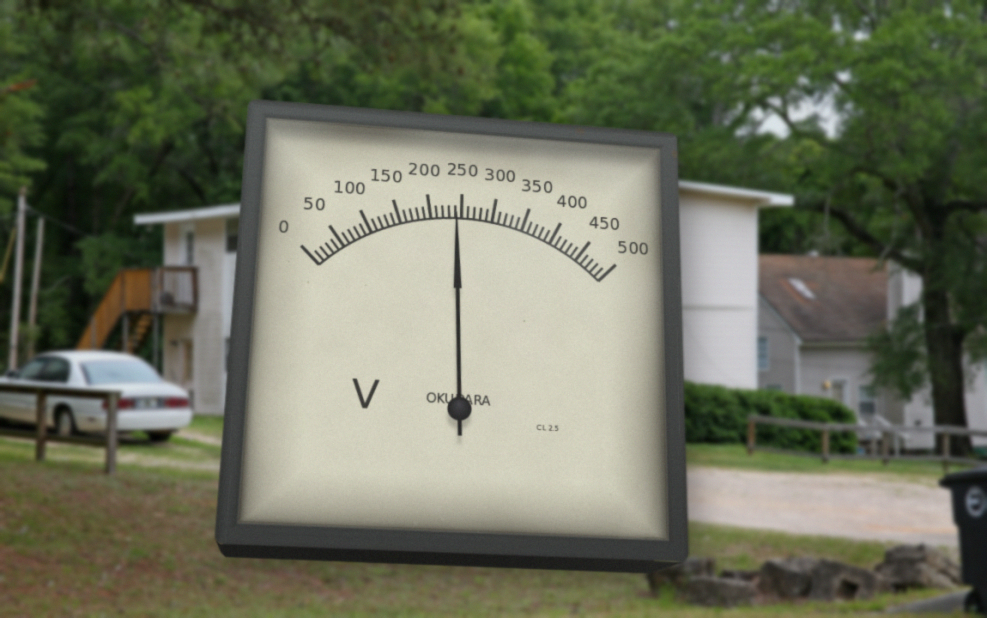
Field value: 240 V
